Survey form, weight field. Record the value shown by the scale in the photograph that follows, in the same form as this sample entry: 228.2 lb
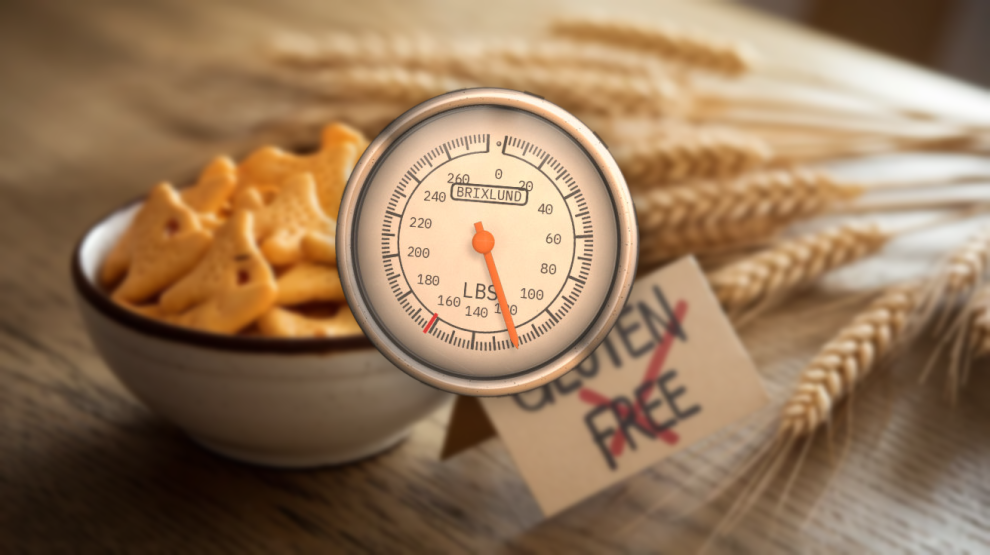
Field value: 120 lb
